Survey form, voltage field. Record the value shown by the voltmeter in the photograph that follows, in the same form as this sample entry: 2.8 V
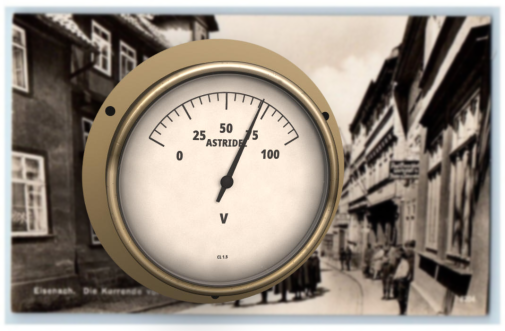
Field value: 70 V
